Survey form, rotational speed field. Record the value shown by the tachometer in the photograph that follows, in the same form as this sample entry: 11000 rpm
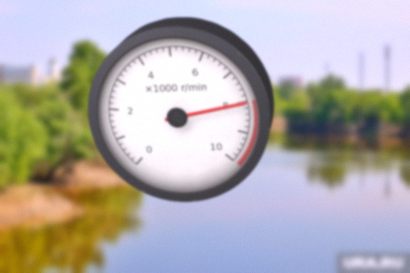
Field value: 8000 rpm
